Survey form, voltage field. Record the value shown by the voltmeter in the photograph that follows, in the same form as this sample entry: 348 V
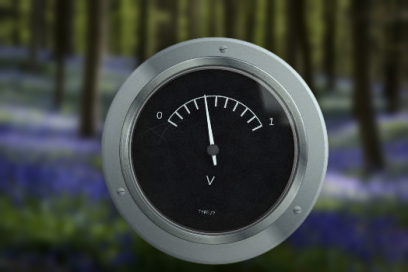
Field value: 0.4 V
